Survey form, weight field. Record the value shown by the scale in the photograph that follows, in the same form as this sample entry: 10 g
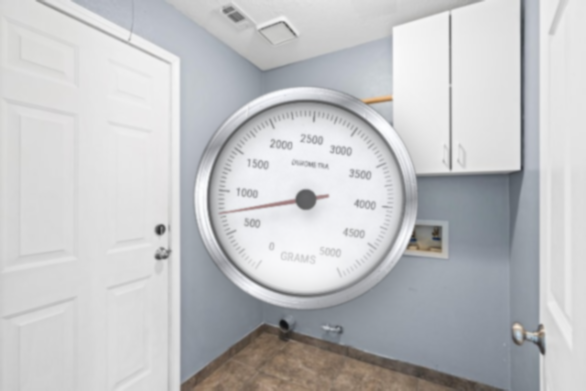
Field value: 750 g
